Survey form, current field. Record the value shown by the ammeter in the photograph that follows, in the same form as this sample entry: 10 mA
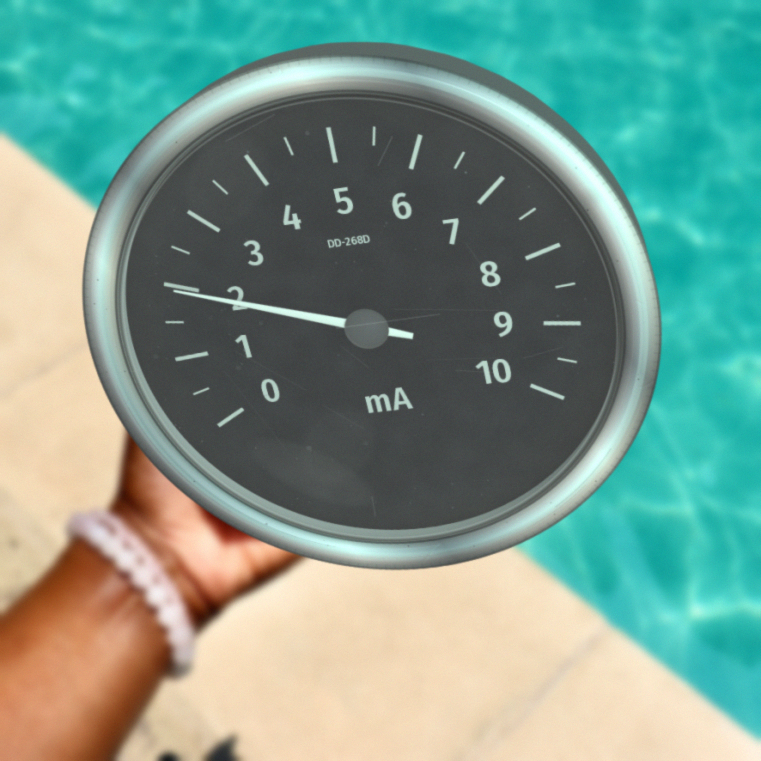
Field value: 2 mA
